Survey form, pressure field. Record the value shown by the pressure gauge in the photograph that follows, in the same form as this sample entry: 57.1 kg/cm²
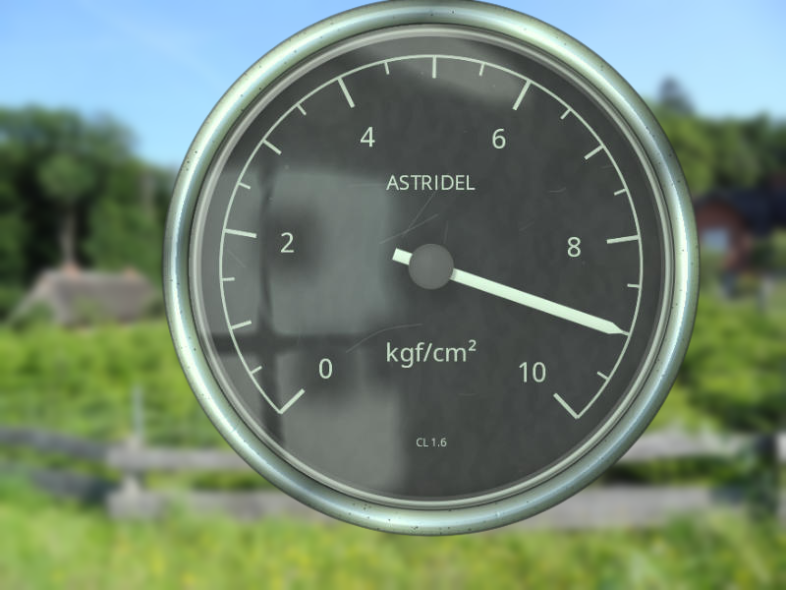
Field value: 9 kg/cm²
